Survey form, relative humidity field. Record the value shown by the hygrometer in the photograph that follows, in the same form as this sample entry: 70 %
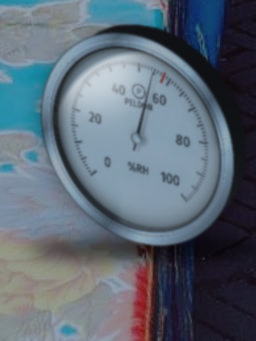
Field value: 55 %
